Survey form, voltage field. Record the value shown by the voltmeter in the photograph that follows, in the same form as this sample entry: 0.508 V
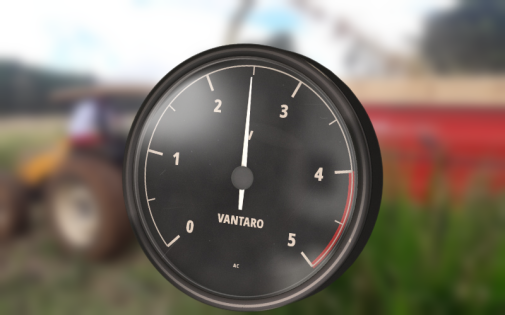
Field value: 2.5 V
